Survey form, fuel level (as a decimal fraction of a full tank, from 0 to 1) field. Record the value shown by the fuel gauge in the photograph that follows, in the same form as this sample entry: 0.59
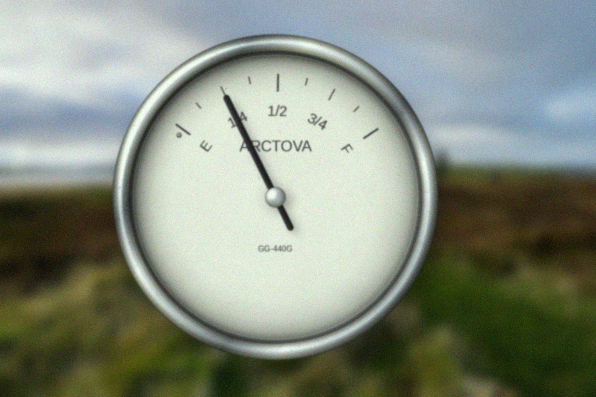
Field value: 0.25
